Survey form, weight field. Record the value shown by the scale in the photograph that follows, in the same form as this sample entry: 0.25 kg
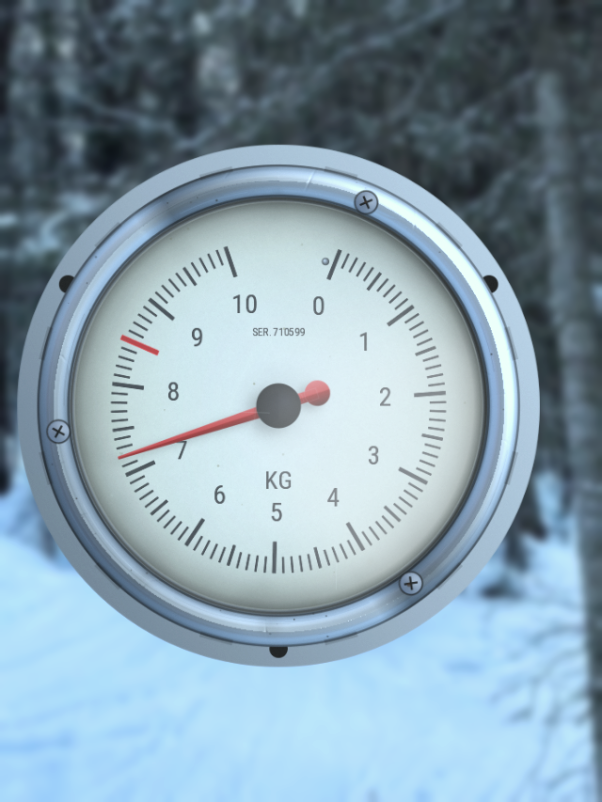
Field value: 7.2 kg
